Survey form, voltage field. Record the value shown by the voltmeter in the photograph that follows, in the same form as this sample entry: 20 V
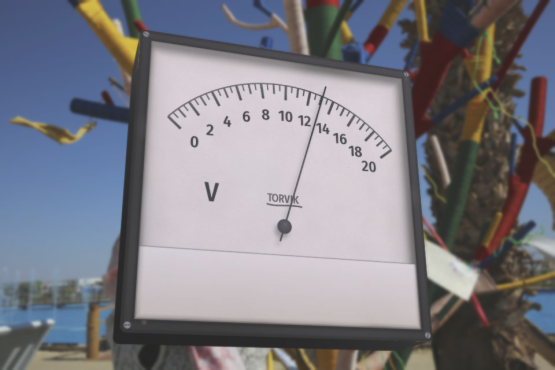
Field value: 13 V
